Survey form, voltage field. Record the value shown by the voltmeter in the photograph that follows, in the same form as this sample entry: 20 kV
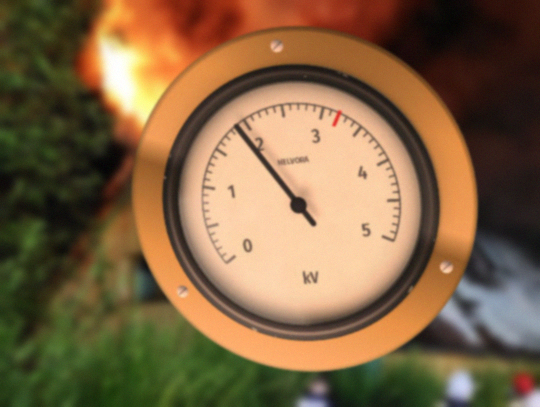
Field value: 1.9 kV
